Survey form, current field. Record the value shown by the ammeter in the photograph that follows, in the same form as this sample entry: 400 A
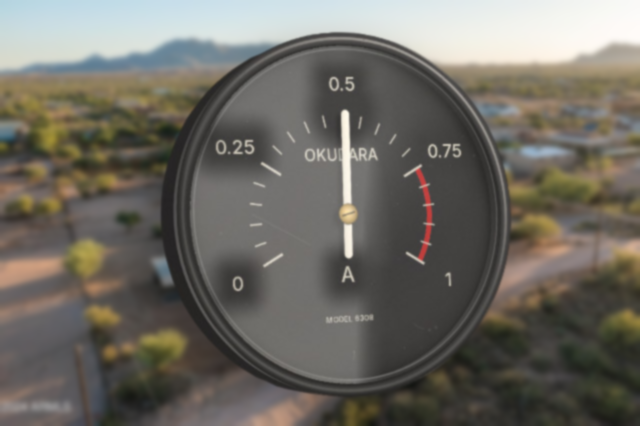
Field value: 0.5 A
